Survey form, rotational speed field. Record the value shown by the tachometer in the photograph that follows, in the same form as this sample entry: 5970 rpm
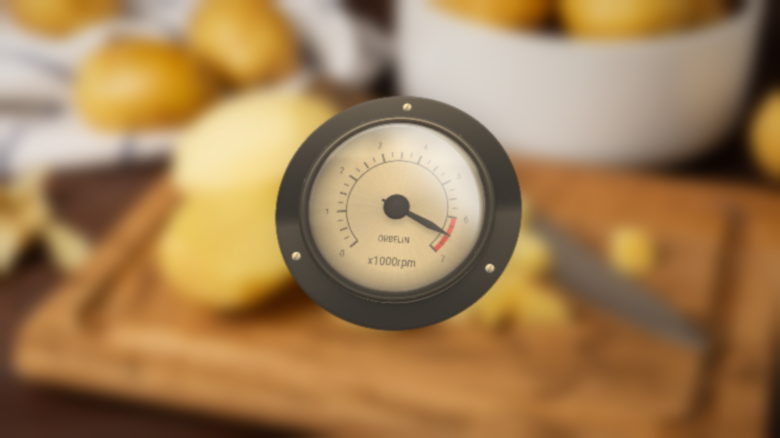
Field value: 6500 rpm
